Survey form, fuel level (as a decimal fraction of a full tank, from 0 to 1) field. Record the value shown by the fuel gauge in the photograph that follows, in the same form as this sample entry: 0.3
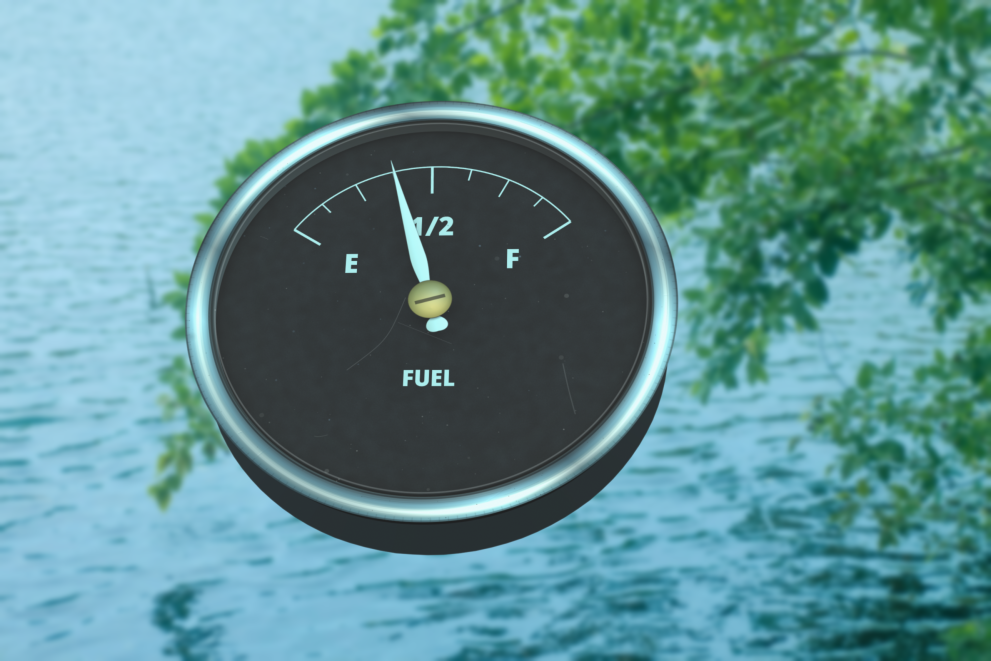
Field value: 0.375
